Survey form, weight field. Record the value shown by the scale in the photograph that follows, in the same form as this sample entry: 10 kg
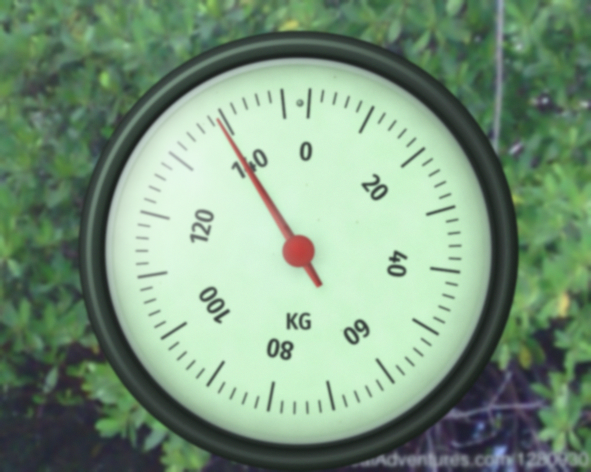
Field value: 139 kg
